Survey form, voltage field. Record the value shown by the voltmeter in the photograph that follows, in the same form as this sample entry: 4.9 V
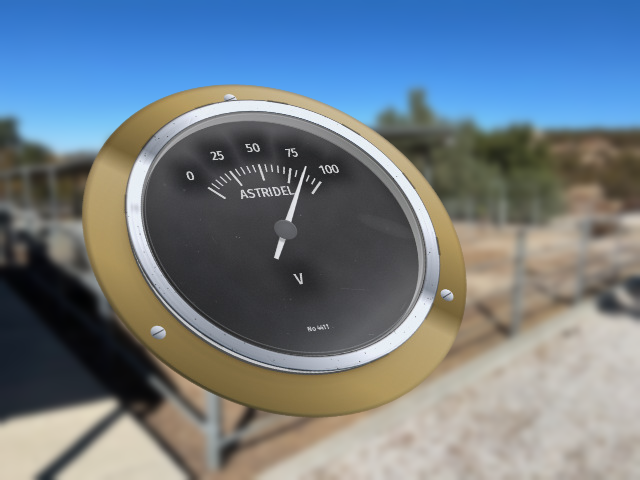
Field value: 85 V
